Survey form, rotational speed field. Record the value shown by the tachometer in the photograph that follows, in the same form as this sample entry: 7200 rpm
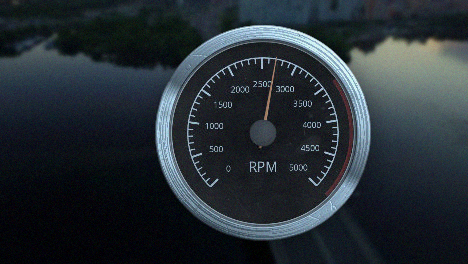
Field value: 2700 rpm
